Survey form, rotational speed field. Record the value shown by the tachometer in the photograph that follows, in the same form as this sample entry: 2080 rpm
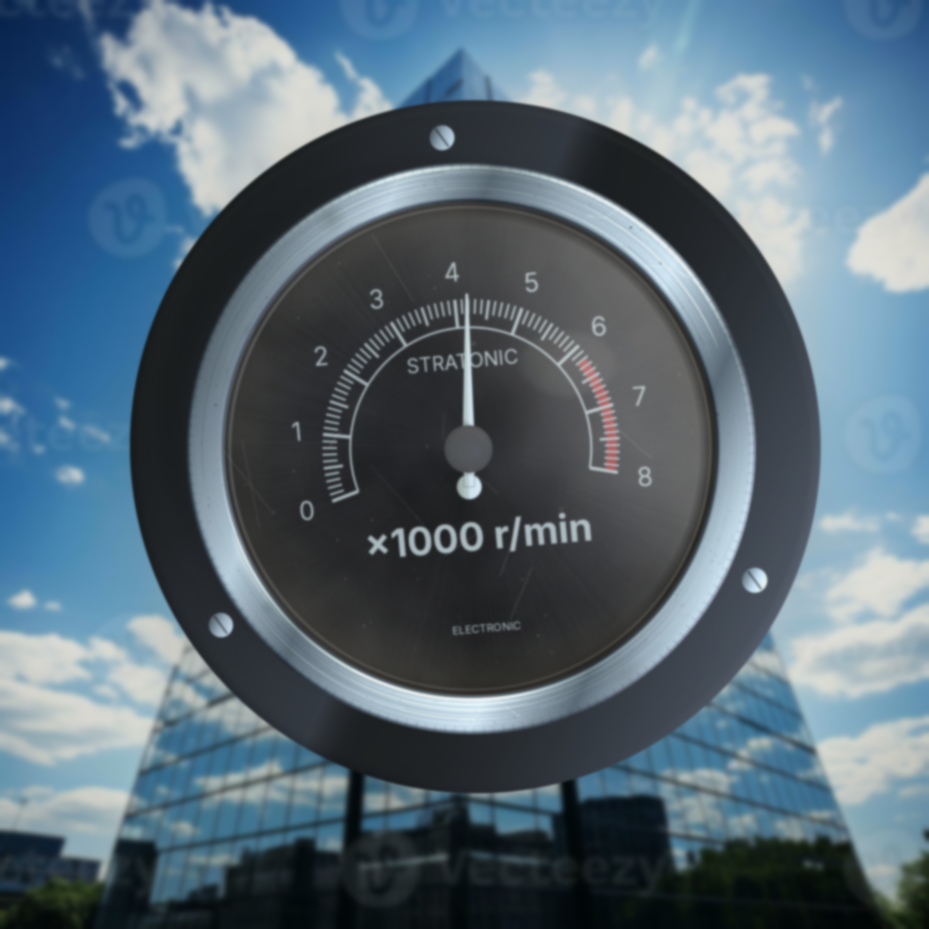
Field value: 4200 rpm
